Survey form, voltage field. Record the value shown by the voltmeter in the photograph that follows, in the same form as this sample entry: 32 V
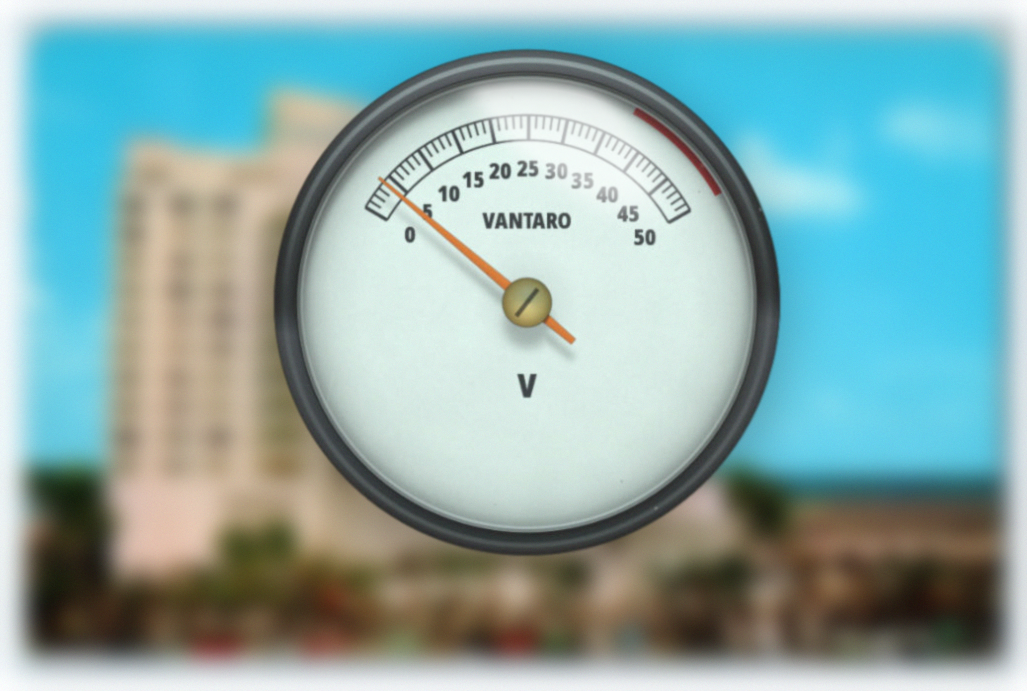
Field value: 4 V
